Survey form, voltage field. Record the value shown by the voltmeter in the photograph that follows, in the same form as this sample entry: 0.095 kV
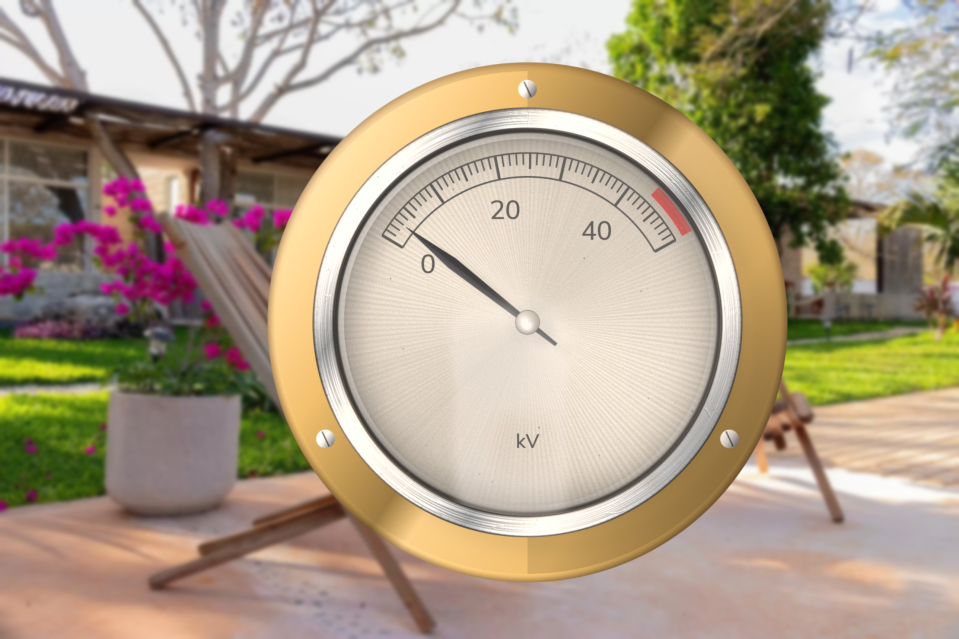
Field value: 3 kV
